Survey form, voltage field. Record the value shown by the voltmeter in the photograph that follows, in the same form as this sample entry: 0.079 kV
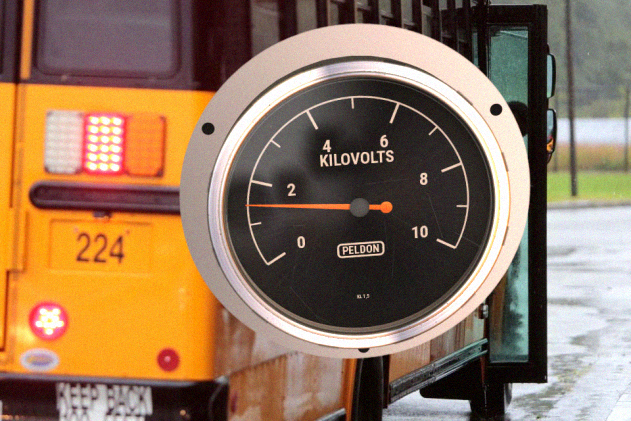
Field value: 1.5 kV
